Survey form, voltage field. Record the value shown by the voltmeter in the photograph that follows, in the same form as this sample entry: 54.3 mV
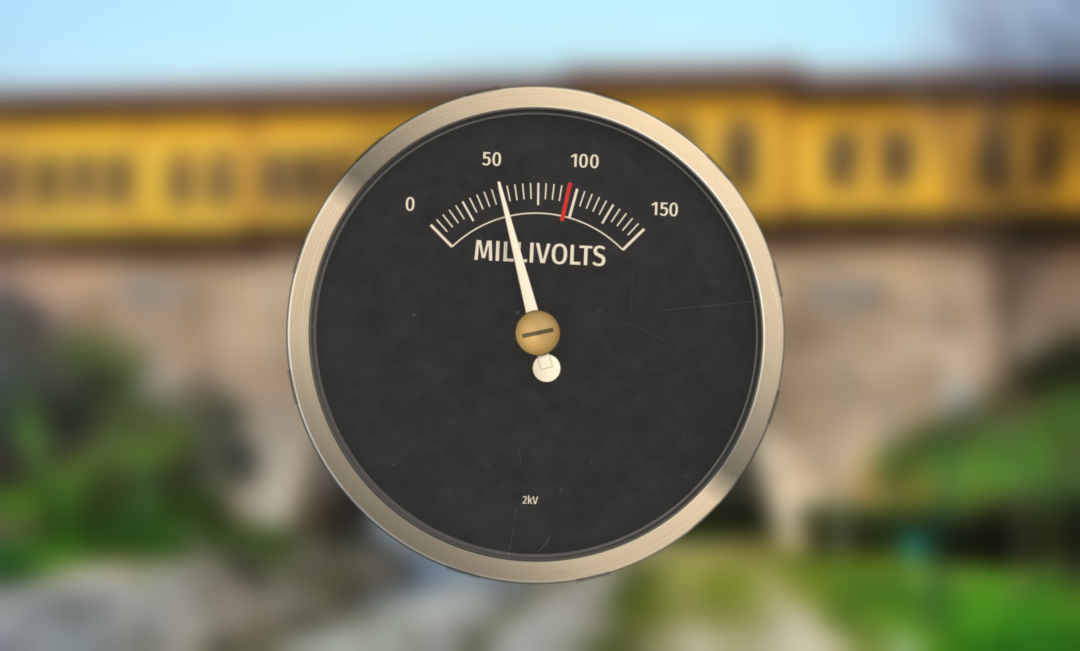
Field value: 50 mV
